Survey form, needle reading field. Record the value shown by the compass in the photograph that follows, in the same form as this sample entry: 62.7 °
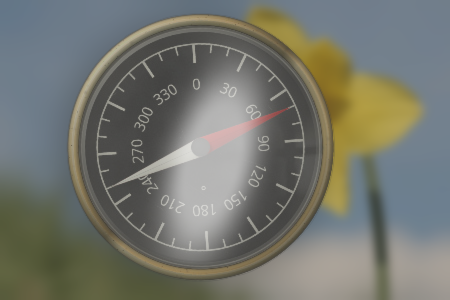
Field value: 70 °
